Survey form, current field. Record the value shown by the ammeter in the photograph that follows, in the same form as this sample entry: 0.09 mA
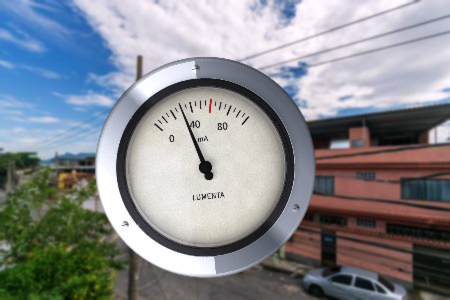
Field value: 30 mA
